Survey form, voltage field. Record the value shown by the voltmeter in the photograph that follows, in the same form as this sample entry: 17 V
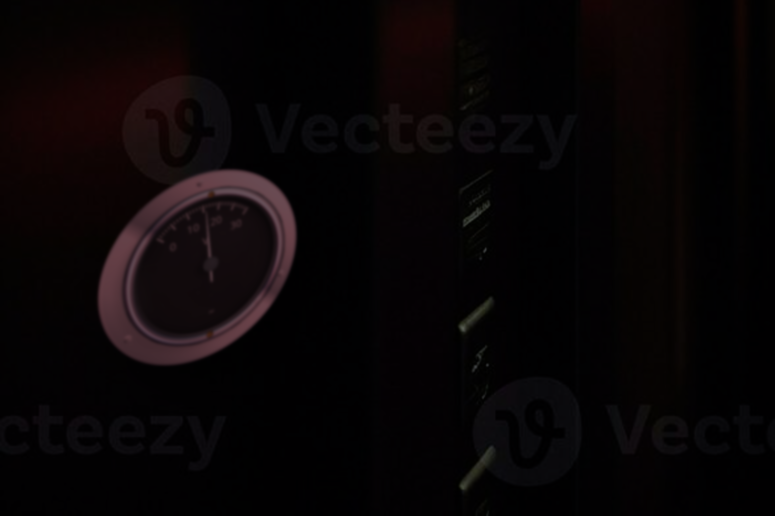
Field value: 15 V
